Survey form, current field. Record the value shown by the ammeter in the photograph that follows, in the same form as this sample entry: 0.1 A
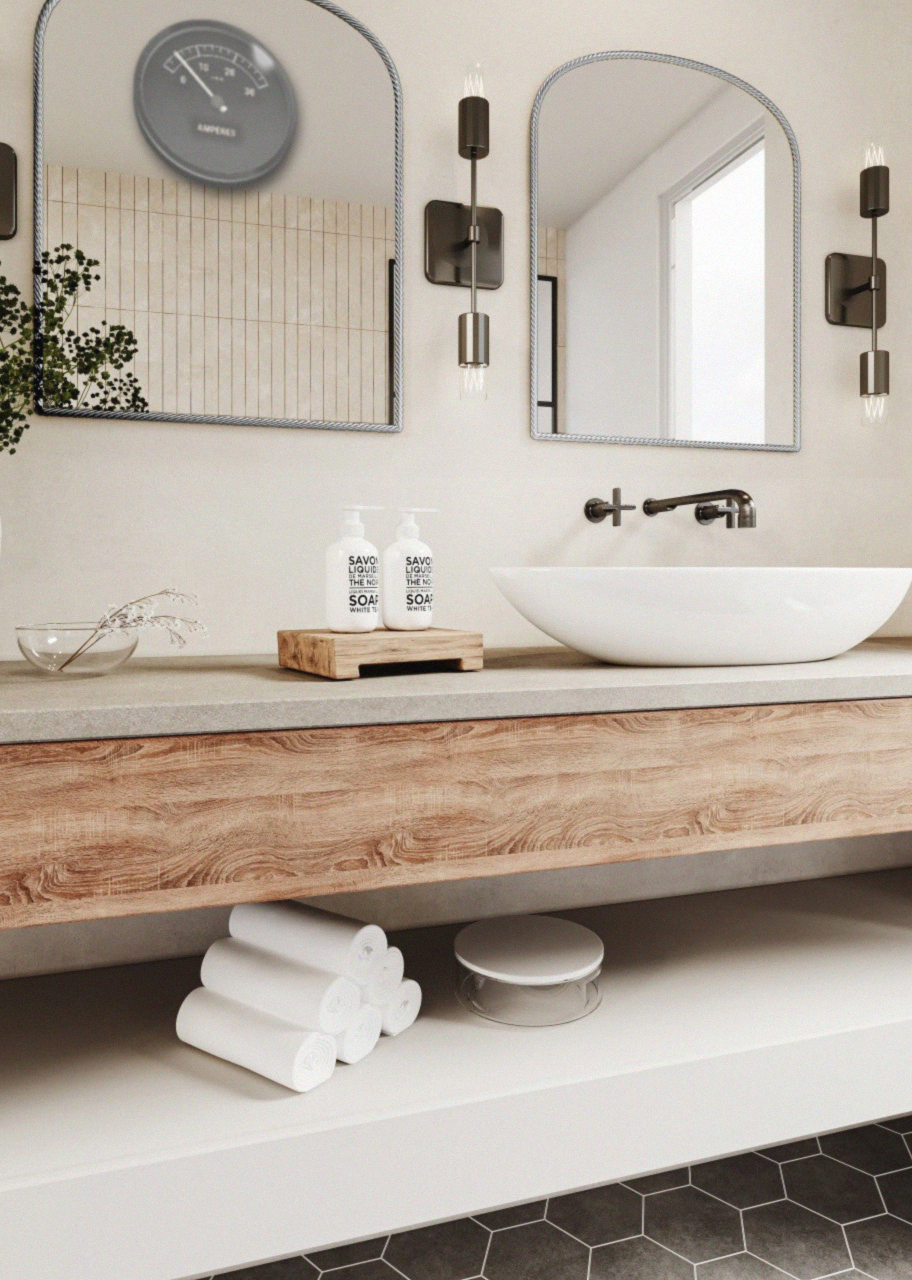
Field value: 4 A
